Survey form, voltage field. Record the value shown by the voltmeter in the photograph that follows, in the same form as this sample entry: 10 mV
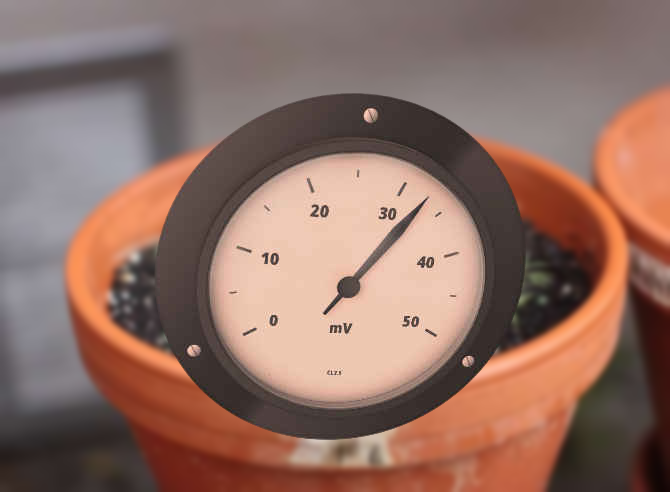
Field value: 32.5 mV
